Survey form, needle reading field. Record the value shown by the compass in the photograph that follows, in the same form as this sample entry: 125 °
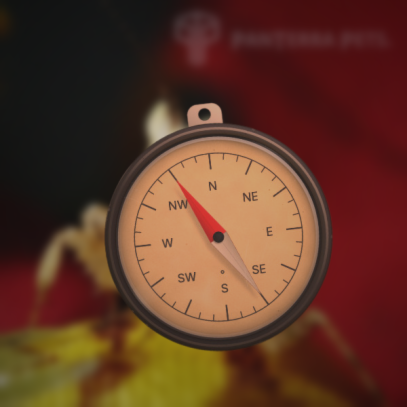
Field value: 330 °
